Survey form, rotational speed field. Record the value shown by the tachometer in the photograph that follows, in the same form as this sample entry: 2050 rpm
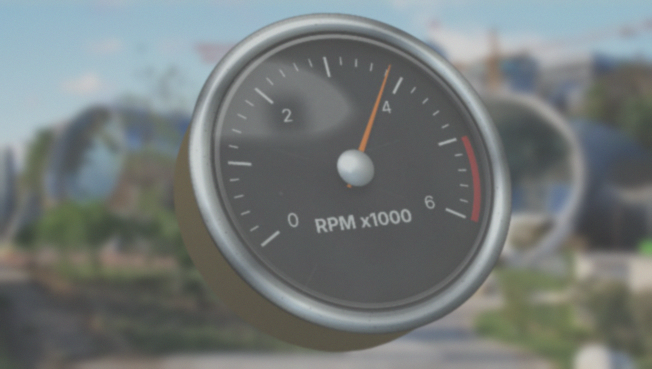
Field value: 3800 rpm
